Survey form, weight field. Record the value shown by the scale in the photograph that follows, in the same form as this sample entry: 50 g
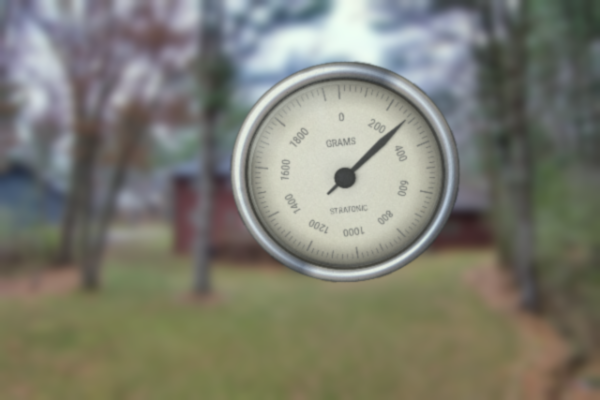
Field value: 280 g
